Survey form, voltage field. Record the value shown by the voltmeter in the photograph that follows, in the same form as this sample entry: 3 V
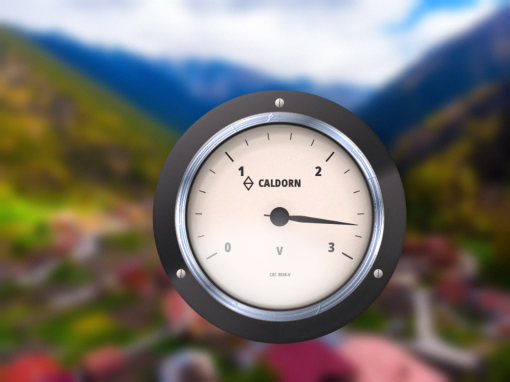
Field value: 2.7 V
